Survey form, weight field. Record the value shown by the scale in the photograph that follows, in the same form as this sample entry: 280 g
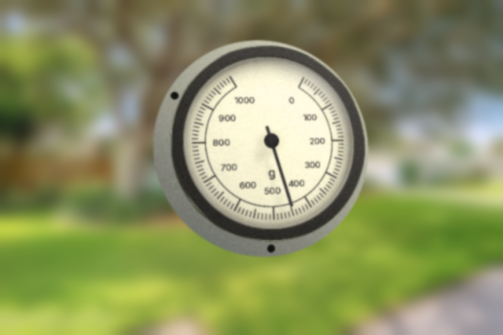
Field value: 450 g
